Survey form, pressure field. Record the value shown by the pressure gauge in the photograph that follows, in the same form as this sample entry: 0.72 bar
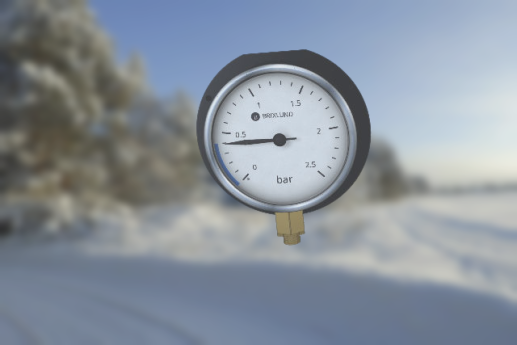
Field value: 0.4 bar
